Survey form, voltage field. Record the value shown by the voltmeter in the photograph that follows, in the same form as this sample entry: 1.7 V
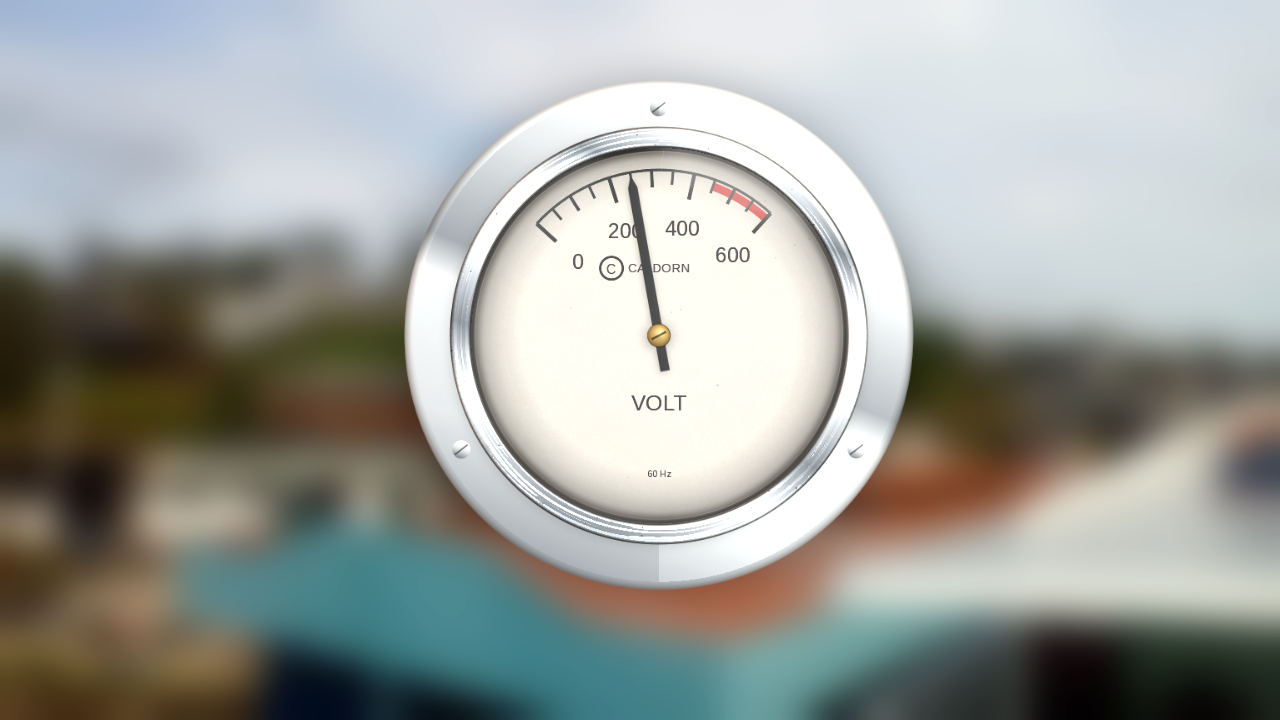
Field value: 250 V
